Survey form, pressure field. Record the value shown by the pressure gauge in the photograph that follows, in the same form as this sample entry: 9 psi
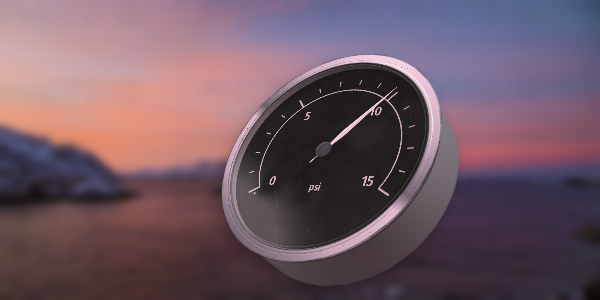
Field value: 10 psi
